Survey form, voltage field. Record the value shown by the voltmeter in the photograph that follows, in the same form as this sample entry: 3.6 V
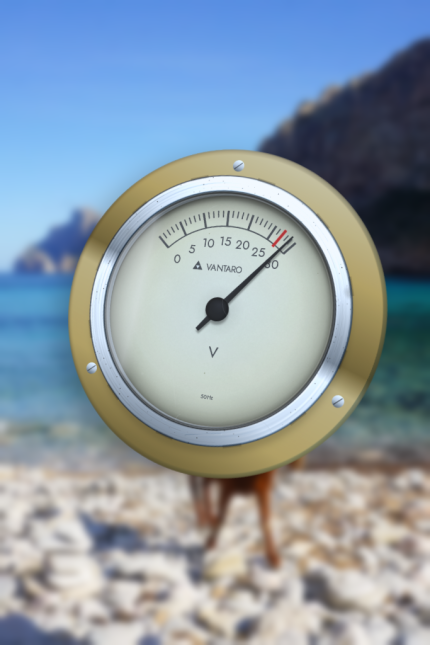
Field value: 29 V
